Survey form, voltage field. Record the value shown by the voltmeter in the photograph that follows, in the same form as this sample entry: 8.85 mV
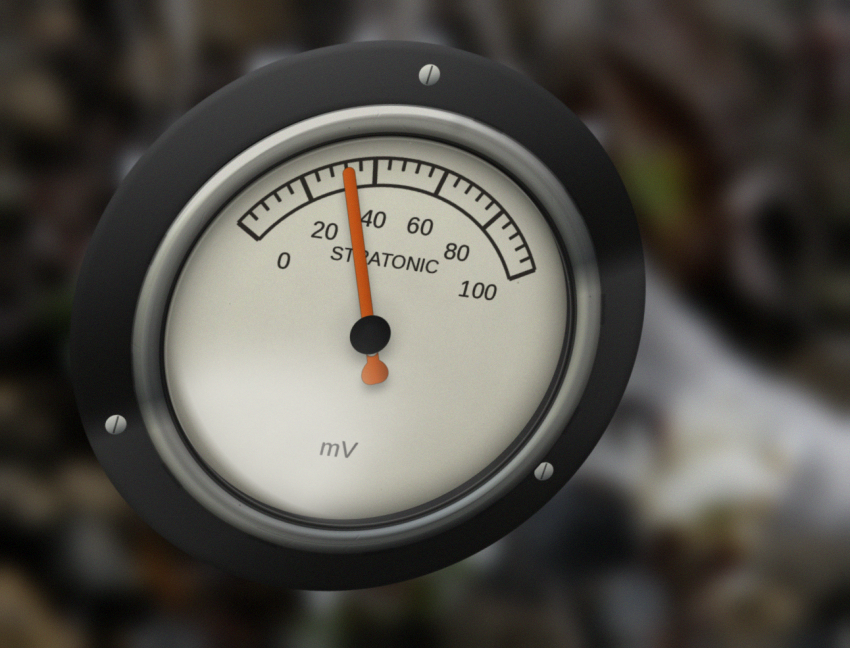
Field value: 32 mV
